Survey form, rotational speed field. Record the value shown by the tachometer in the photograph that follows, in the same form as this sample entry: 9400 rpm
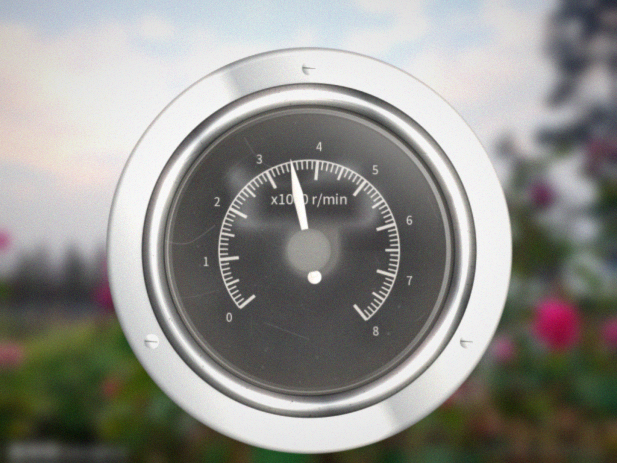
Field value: 3500 rpm
